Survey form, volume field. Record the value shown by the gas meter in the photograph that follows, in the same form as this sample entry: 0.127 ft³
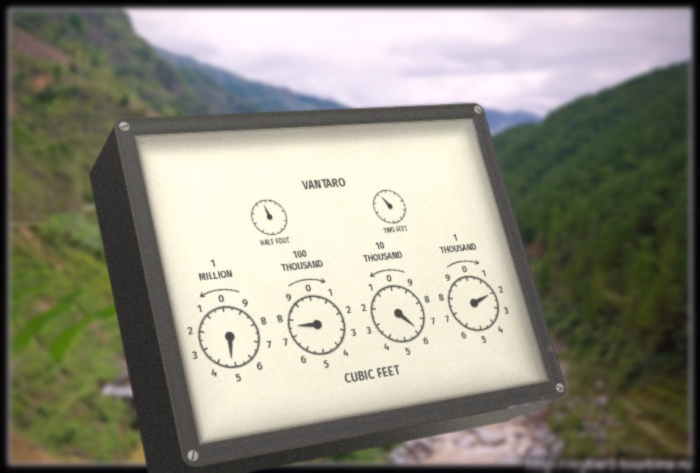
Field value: 476200 ft³
